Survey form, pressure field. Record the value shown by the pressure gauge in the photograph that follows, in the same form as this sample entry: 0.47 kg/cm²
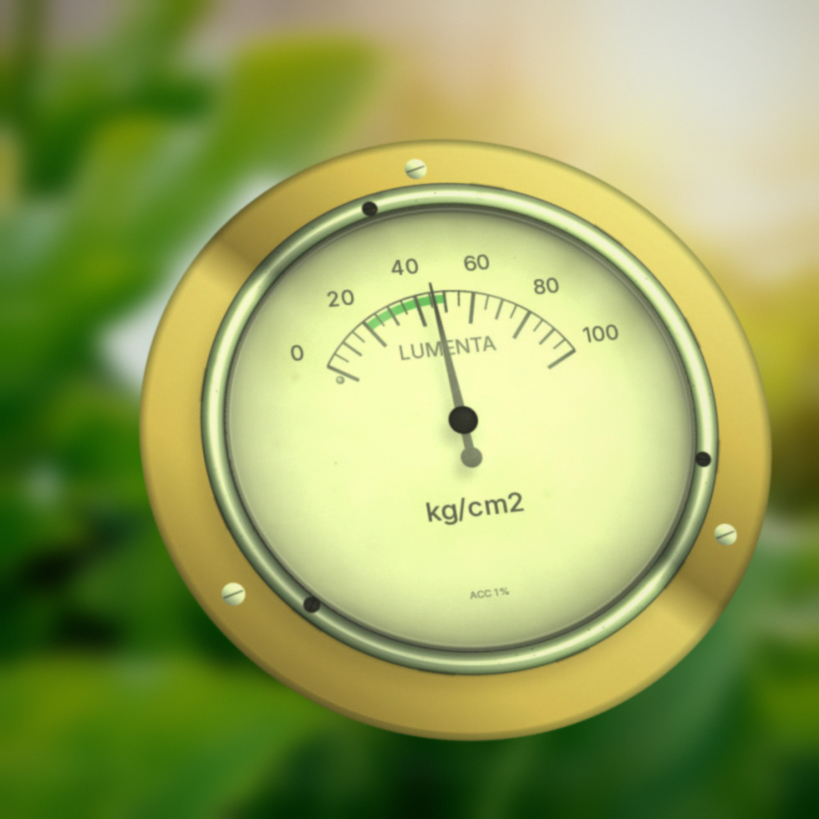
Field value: 45 kg/cm²
